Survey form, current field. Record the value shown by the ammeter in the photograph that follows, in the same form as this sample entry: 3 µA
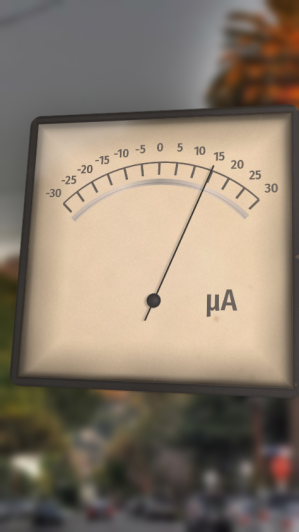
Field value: 15 µA
